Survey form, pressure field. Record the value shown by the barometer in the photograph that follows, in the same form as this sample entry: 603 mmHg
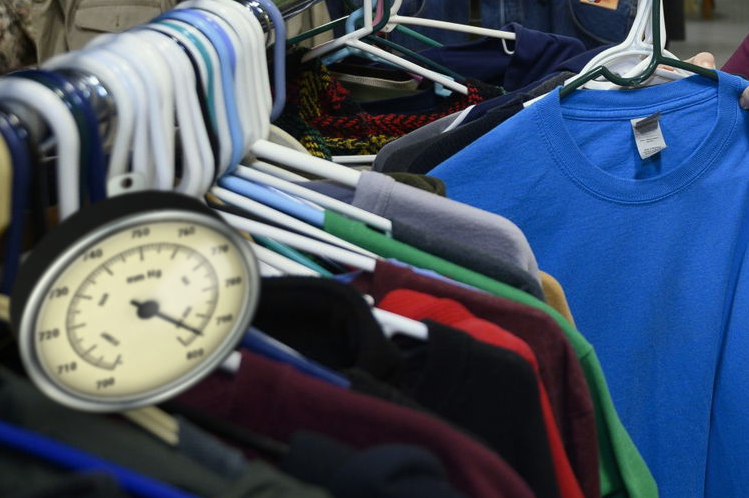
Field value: 795 mmHg
